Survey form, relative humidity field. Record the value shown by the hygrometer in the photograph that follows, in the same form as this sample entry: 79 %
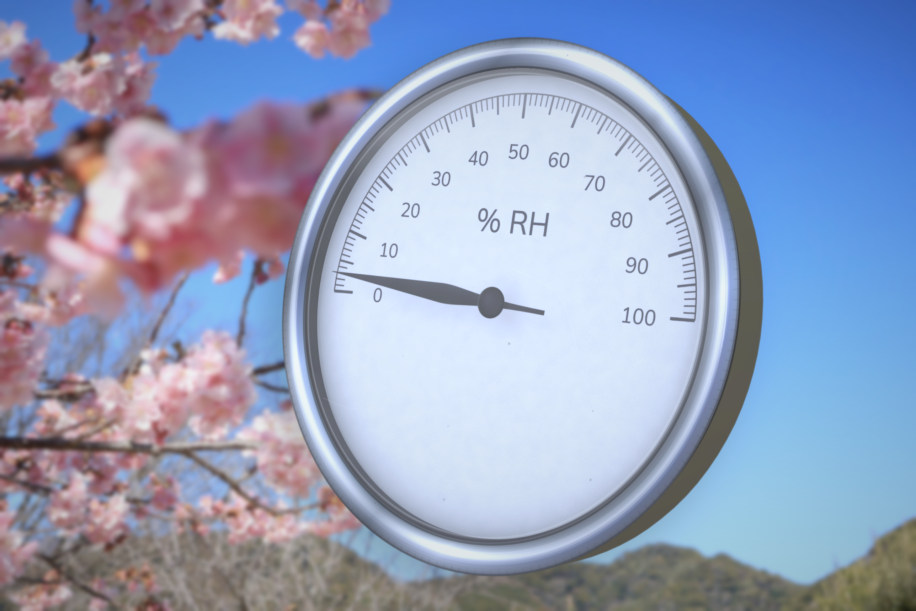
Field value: 3 %
